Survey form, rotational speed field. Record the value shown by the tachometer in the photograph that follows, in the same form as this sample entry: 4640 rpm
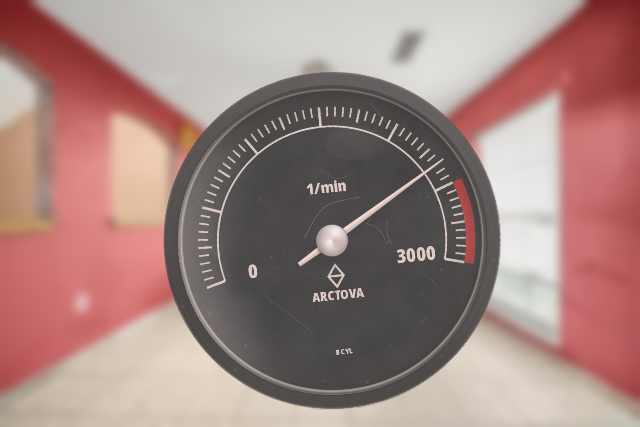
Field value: 2350 rpm
